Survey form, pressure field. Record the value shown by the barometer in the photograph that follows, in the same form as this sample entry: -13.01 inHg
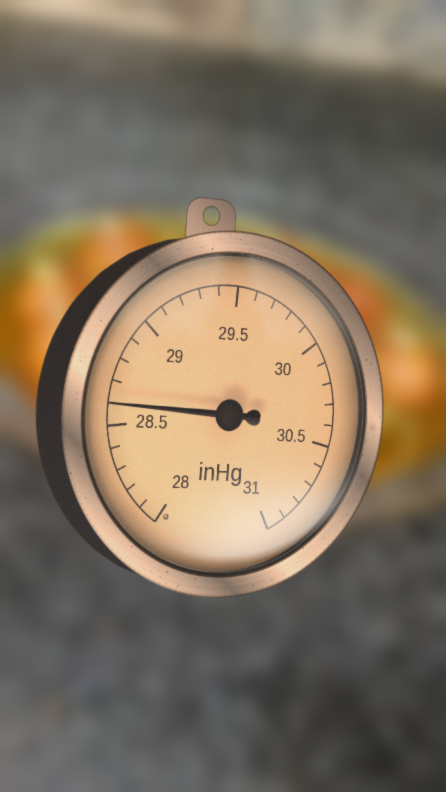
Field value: 28.6 inHg
